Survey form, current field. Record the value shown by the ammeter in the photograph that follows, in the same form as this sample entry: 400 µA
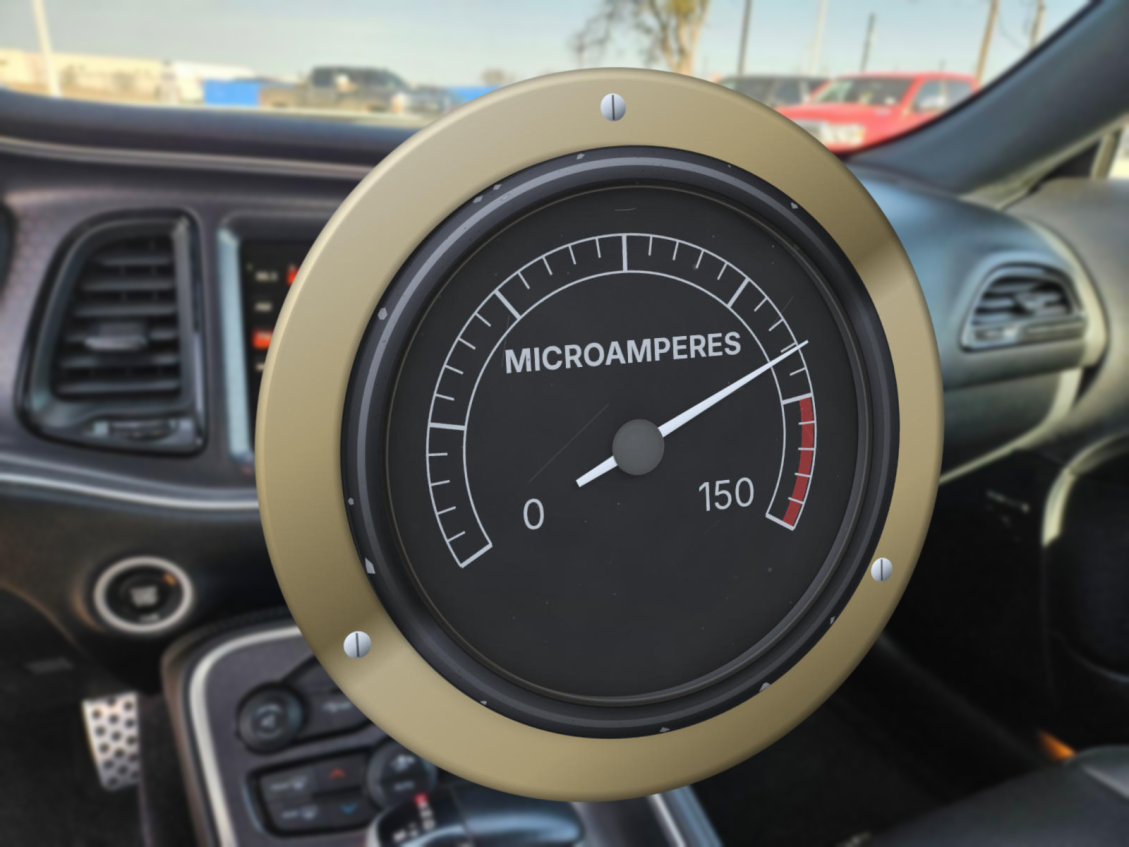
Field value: 115 µA
